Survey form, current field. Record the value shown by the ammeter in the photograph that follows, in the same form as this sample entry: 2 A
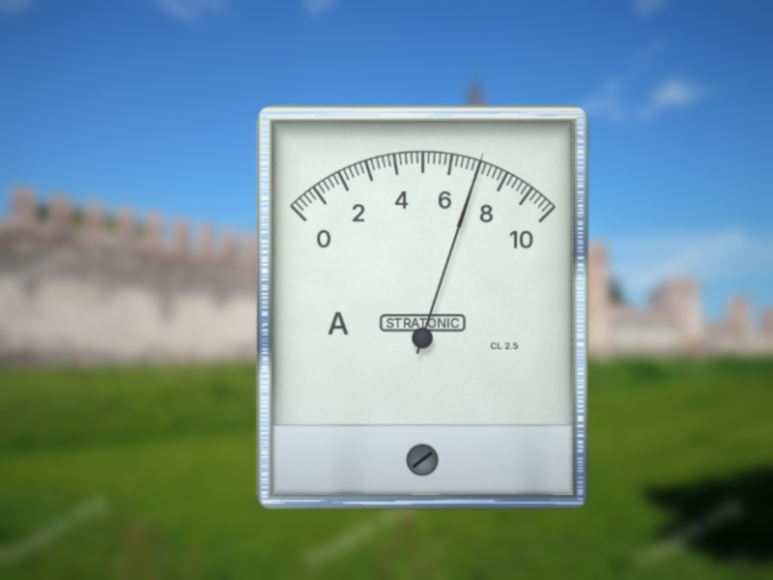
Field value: 7 A
